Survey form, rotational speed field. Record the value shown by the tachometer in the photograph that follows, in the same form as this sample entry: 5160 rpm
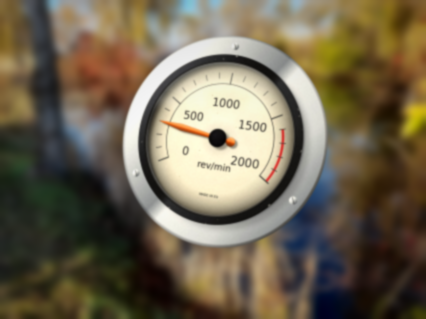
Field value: 300 rpm
